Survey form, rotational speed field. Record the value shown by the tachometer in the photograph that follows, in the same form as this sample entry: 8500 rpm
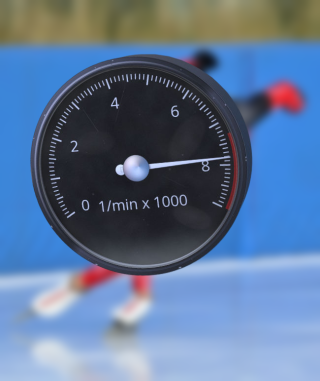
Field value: 7800 rpm
